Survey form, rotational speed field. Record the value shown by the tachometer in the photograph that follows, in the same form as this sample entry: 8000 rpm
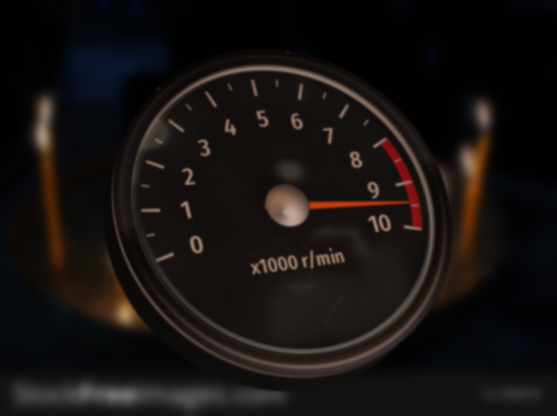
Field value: 9500 rpm
